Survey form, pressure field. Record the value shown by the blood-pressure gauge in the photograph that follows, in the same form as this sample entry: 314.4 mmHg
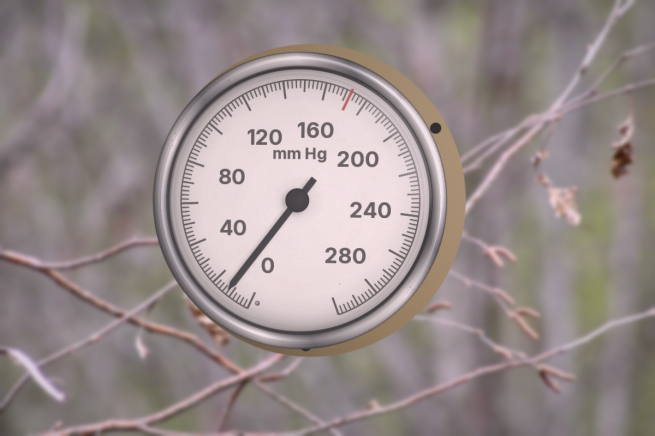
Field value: 12 mmHg
